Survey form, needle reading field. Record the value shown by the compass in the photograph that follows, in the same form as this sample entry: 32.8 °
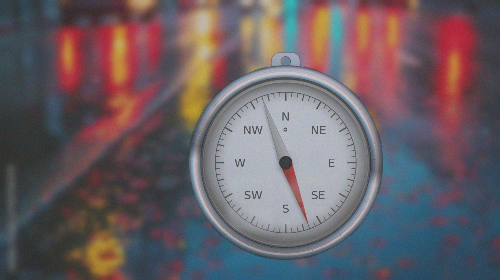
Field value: 160 °
